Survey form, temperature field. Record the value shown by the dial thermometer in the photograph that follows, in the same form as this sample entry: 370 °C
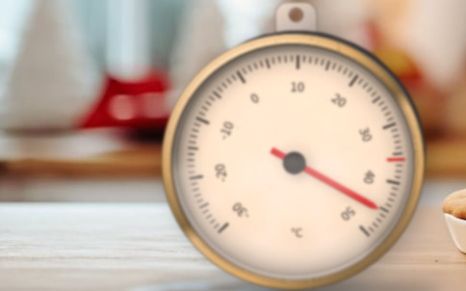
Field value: 45 °C
